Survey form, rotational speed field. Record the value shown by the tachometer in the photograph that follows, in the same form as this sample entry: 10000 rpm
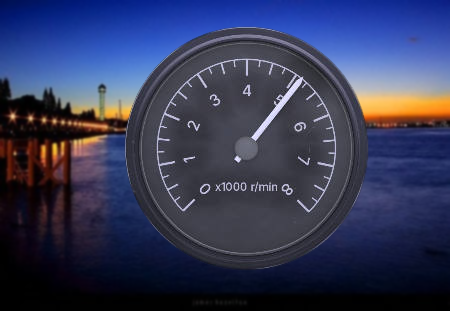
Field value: 5125 rpm
